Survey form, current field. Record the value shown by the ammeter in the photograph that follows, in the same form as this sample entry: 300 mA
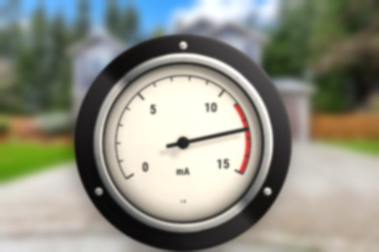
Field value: 12.5 mA
